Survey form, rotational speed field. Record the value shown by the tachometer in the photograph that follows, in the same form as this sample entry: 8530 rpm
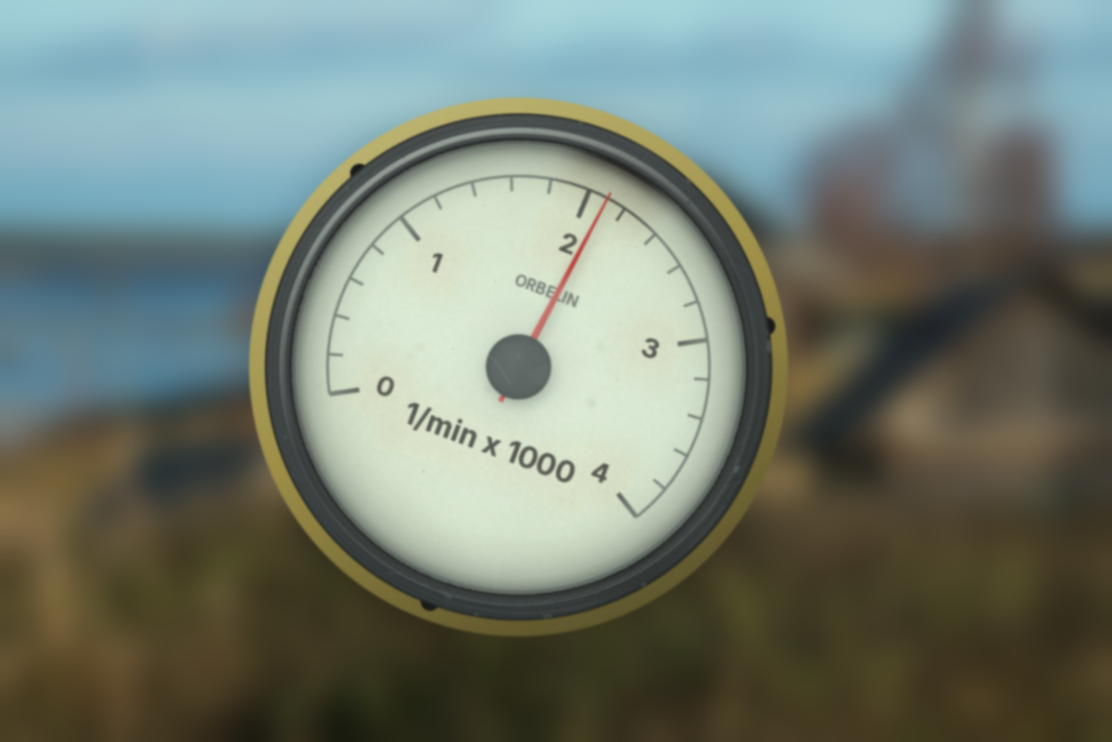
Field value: 2100 rpm
